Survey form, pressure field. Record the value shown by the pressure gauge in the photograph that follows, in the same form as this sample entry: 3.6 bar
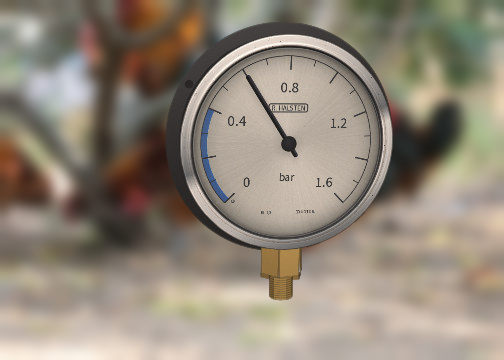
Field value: 0.6 bar
